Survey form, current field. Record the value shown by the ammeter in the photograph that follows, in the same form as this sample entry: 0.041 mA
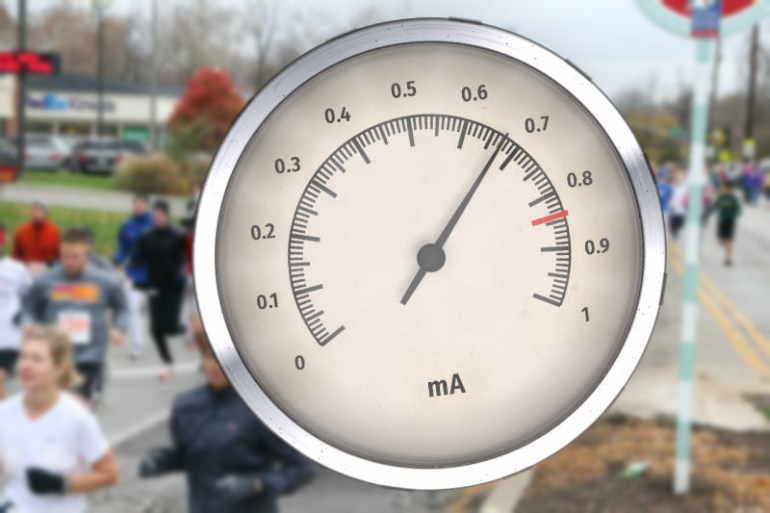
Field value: 0.67 mA
